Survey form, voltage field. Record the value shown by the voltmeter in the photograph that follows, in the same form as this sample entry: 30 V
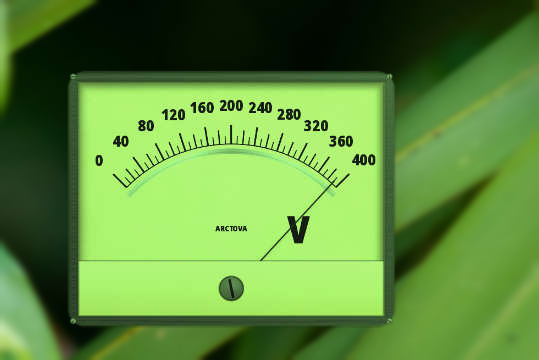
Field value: 390 V
